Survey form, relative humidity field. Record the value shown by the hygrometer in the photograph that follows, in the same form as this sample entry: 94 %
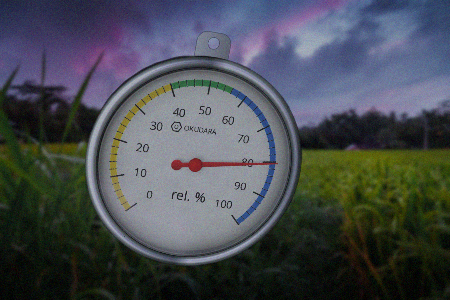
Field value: 80 %
